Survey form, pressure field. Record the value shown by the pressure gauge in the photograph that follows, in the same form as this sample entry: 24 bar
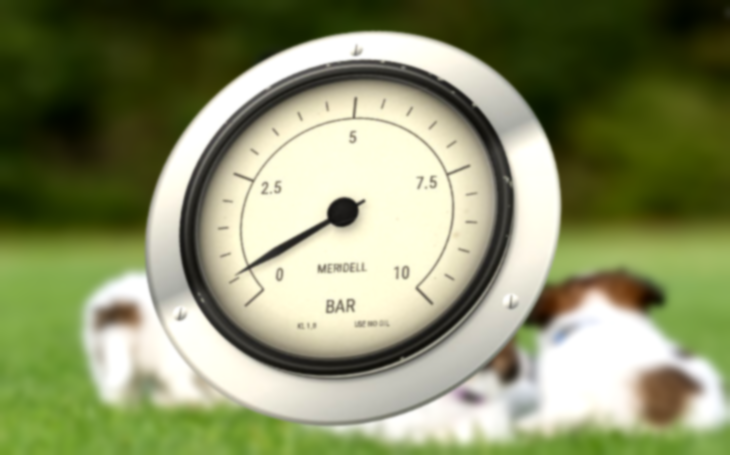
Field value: 0.5 bar
